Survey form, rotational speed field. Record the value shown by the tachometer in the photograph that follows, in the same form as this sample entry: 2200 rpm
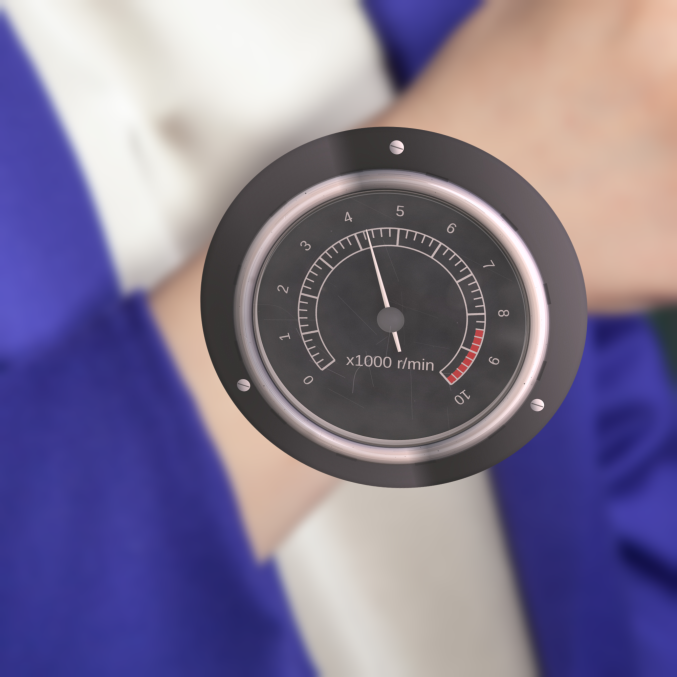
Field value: 4300 rpm
